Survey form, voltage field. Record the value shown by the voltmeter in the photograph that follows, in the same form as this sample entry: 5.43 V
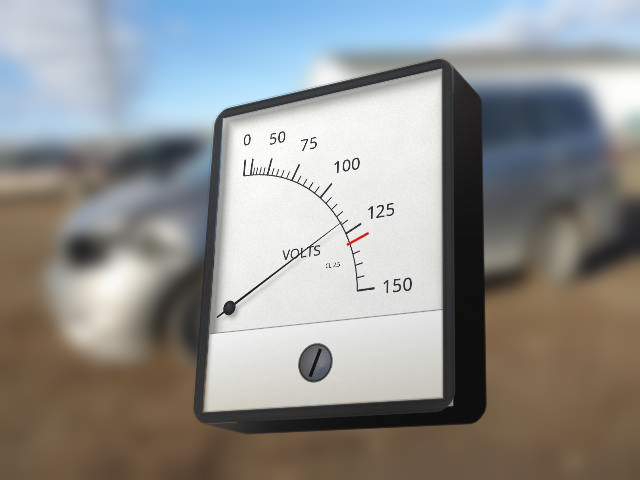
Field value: 120 V
